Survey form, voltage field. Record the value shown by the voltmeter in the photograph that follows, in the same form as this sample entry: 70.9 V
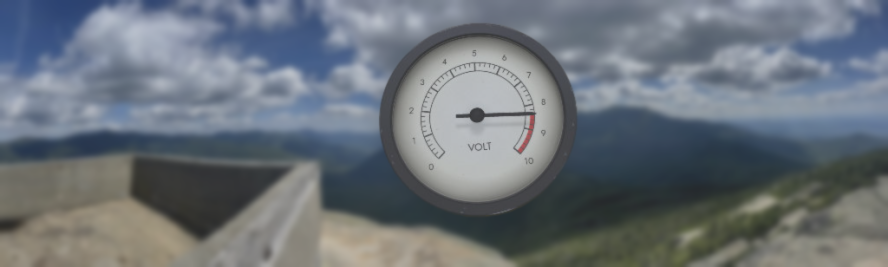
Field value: 8.4 V
